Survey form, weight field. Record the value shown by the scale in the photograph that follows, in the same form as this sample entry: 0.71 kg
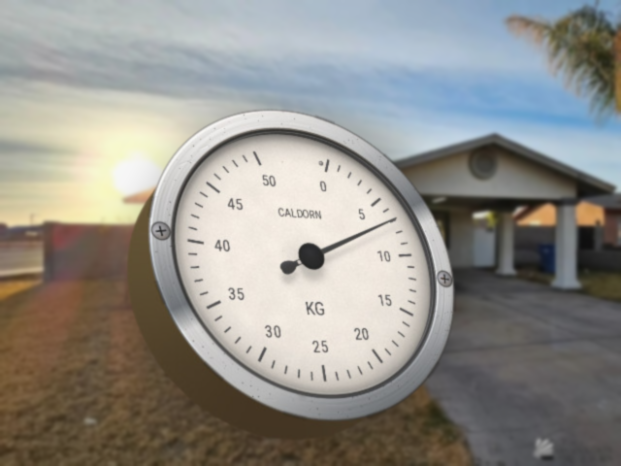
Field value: 7 kg
